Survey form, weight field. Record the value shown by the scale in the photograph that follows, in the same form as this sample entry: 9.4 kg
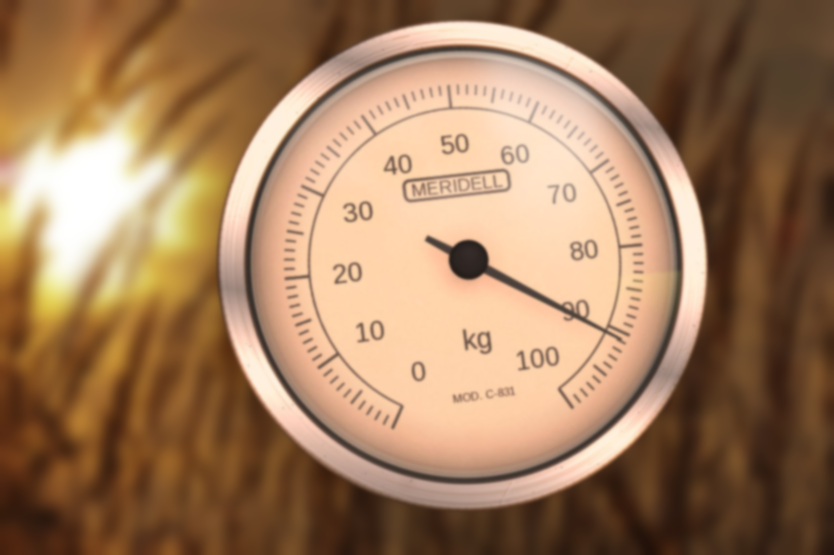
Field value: 91 kg
